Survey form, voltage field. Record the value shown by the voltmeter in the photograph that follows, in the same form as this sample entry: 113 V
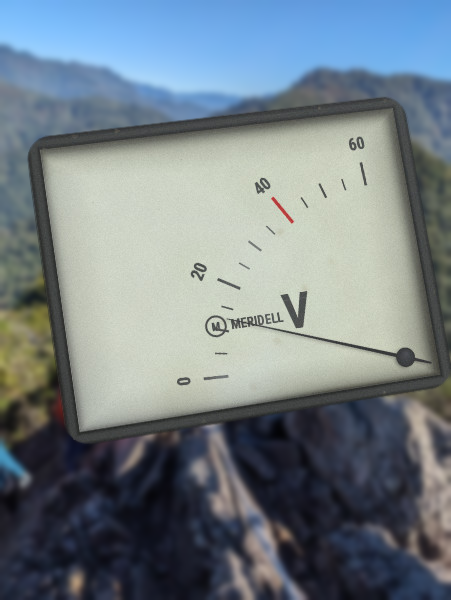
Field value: 12.5 V
